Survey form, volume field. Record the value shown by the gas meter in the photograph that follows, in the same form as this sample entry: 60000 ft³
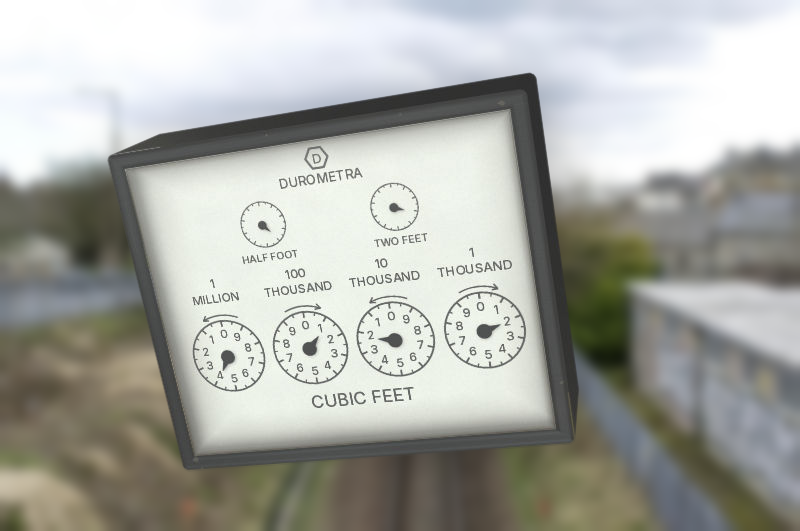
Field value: 412200 ft³
